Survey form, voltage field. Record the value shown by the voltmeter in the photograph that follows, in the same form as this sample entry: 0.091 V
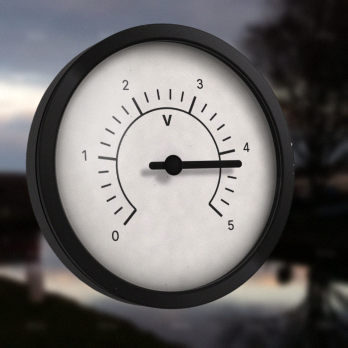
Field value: 4.2 V
